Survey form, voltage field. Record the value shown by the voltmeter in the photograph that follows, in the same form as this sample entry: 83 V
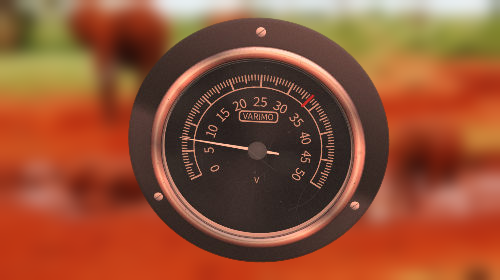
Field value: 7.5 V
